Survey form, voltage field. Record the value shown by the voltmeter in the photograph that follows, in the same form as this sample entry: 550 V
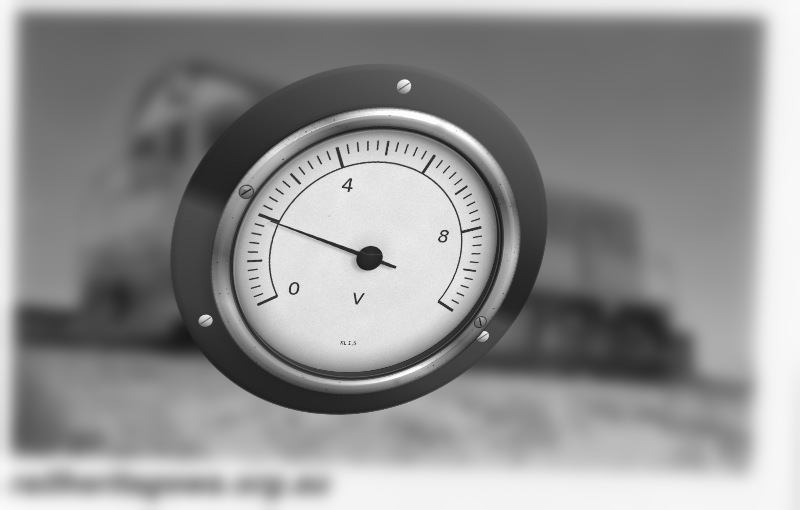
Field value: 2 V
